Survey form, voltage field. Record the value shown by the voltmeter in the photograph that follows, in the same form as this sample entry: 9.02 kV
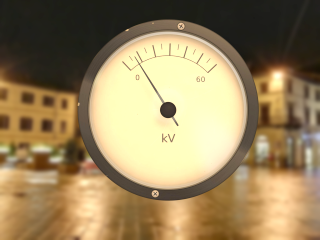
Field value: 7.5 kV
